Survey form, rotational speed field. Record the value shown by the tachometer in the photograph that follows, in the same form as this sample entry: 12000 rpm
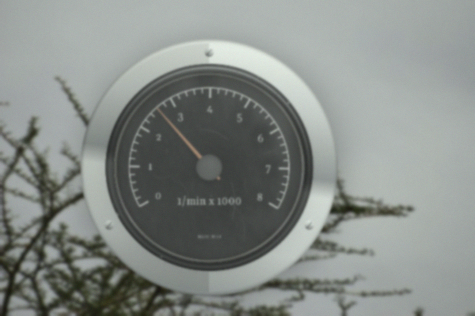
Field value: 2600 rpm
